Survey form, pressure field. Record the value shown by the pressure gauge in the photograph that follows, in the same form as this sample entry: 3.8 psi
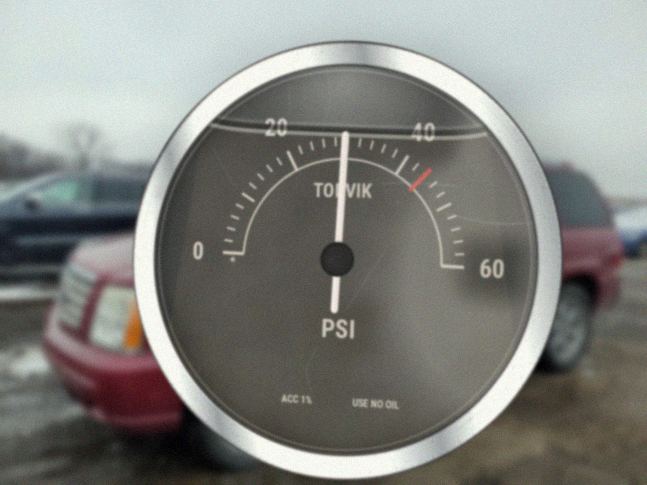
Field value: 30 psi
